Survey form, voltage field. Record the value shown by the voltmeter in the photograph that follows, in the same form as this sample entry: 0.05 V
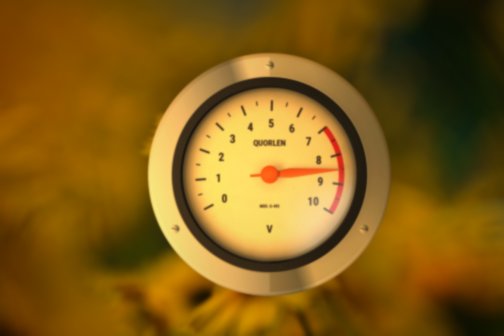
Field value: 8.5 V
